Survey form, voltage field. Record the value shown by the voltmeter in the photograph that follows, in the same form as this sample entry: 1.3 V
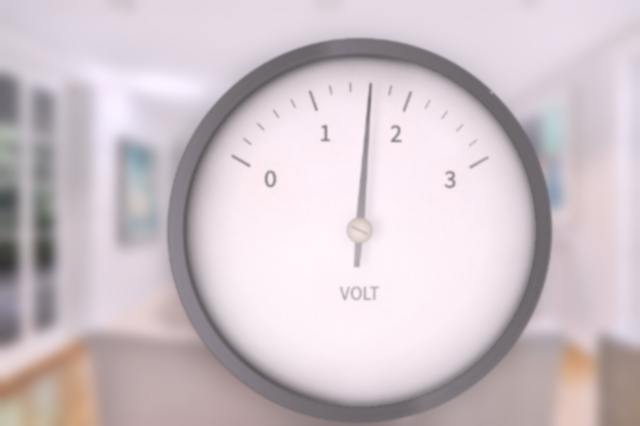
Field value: 1.6 V
